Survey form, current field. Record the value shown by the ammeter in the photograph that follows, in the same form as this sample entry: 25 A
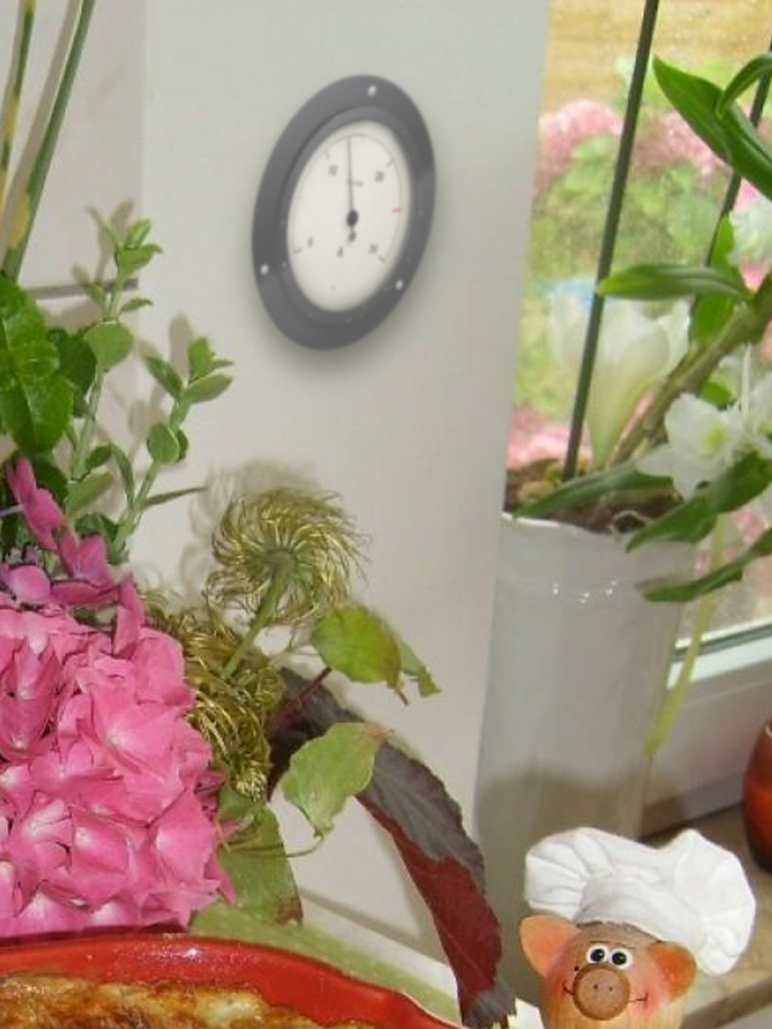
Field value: 12.5 A
